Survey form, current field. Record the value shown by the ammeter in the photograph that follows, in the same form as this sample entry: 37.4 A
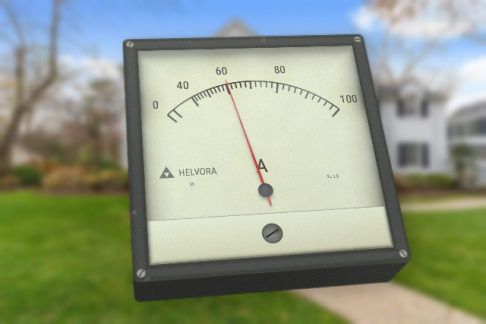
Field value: 60 A
